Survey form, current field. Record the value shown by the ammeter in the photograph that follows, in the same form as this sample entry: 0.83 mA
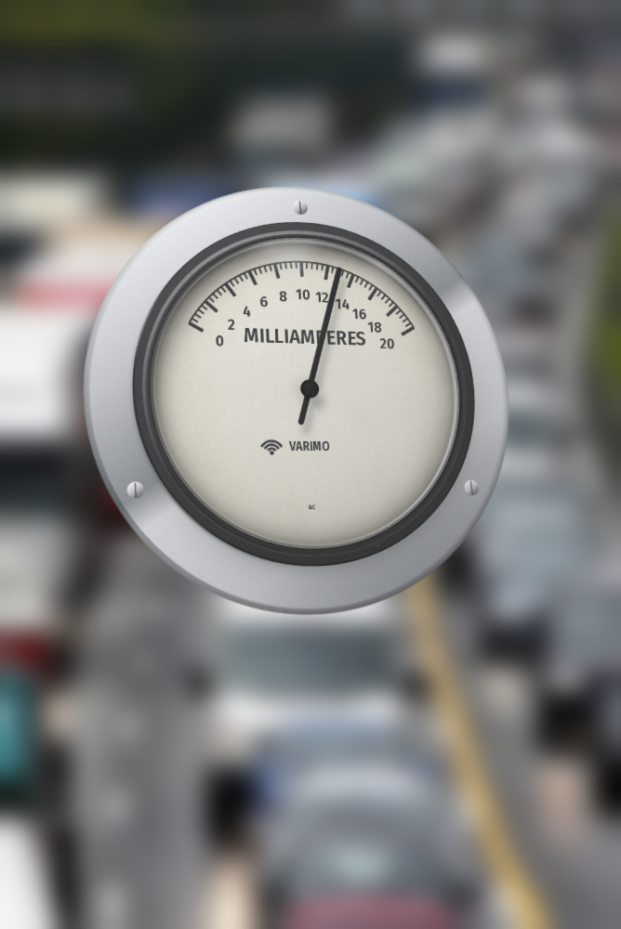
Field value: 12.8 mA
